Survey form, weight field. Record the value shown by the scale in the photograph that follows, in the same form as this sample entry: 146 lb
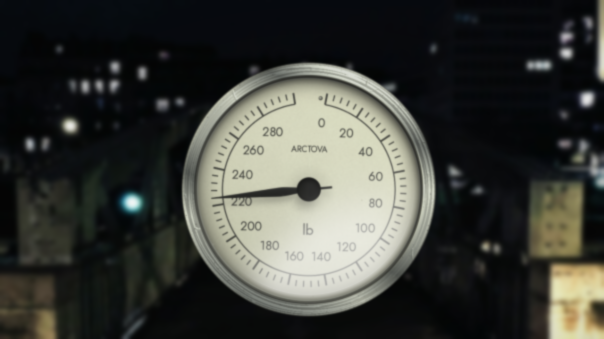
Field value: 224 lb
